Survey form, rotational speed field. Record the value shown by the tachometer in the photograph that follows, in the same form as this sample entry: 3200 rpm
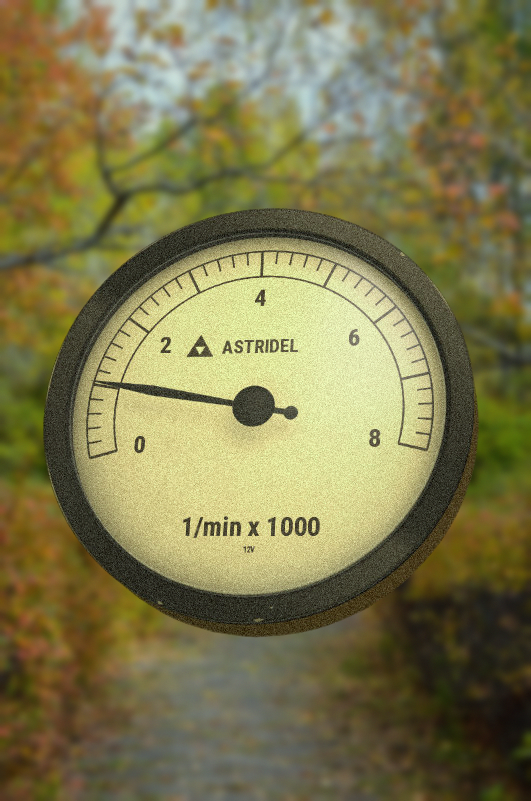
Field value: 1000 rpm
